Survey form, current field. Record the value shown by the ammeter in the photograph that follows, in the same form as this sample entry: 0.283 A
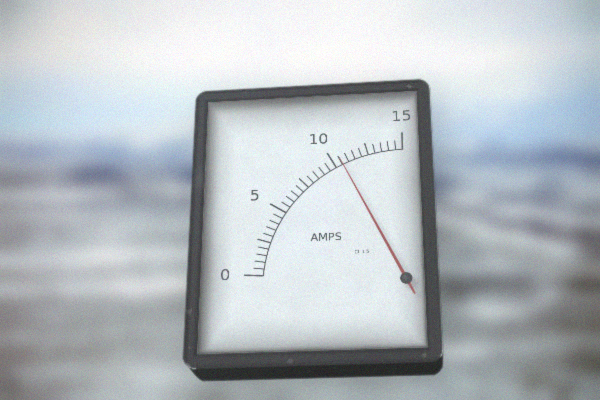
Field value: 10.5 A
